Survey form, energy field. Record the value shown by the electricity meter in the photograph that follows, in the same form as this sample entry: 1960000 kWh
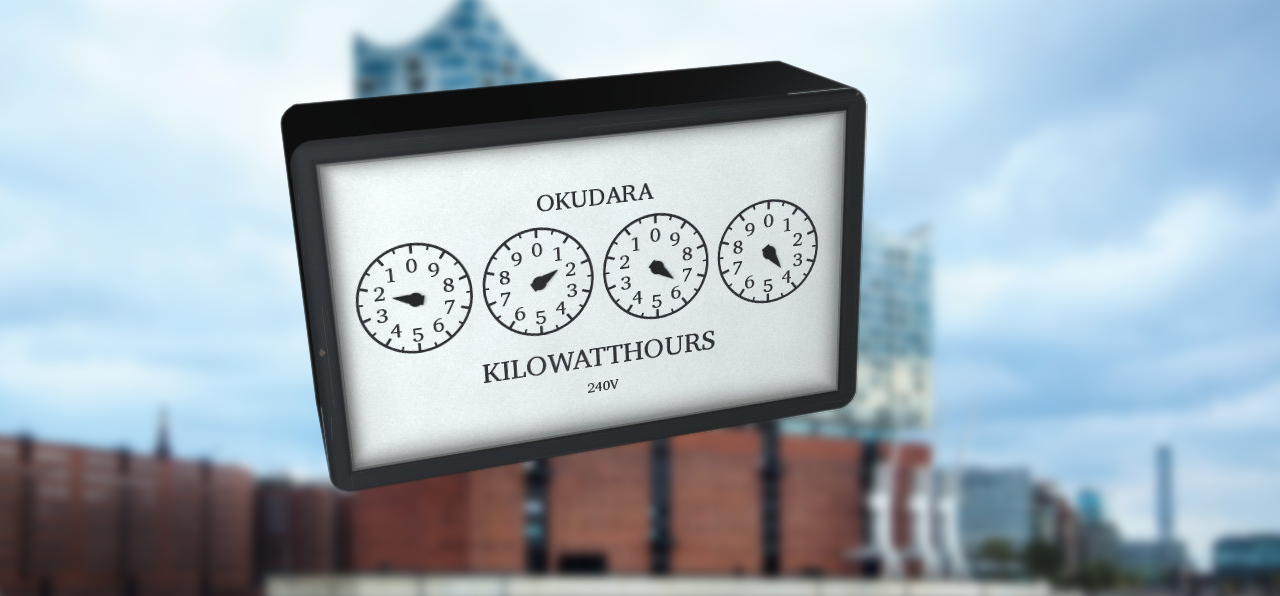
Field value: 2164 kWh
